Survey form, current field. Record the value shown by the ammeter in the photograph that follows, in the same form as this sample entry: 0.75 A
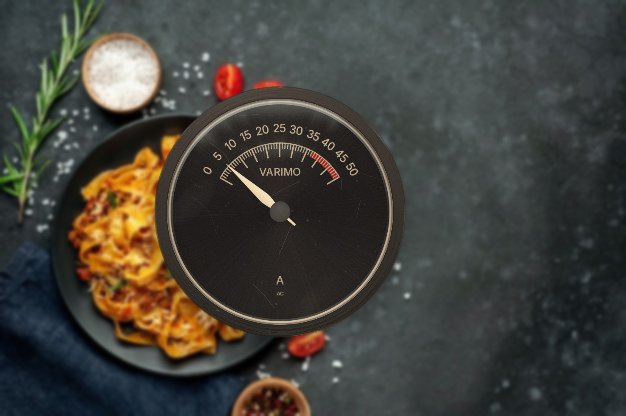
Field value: 5 A
